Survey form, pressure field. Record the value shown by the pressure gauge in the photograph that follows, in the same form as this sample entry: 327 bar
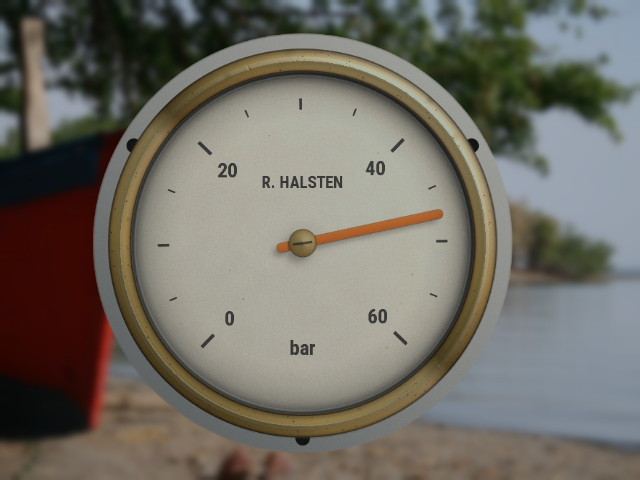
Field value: 47.5 bar
